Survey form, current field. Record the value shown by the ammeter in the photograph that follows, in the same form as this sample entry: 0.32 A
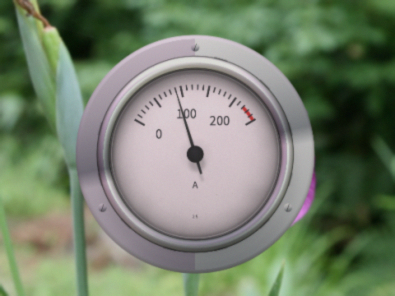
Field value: 90 A
